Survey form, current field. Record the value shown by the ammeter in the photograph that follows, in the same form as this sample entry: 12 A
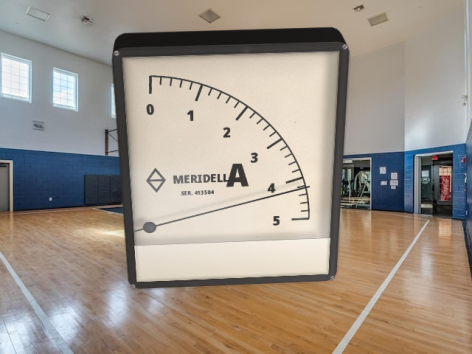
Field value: 4.2 A
